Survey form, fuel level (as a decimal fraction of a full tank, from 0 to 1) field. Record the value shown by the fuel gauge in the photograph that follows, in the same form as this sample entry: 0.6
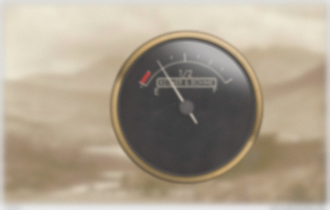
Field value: 0.25
